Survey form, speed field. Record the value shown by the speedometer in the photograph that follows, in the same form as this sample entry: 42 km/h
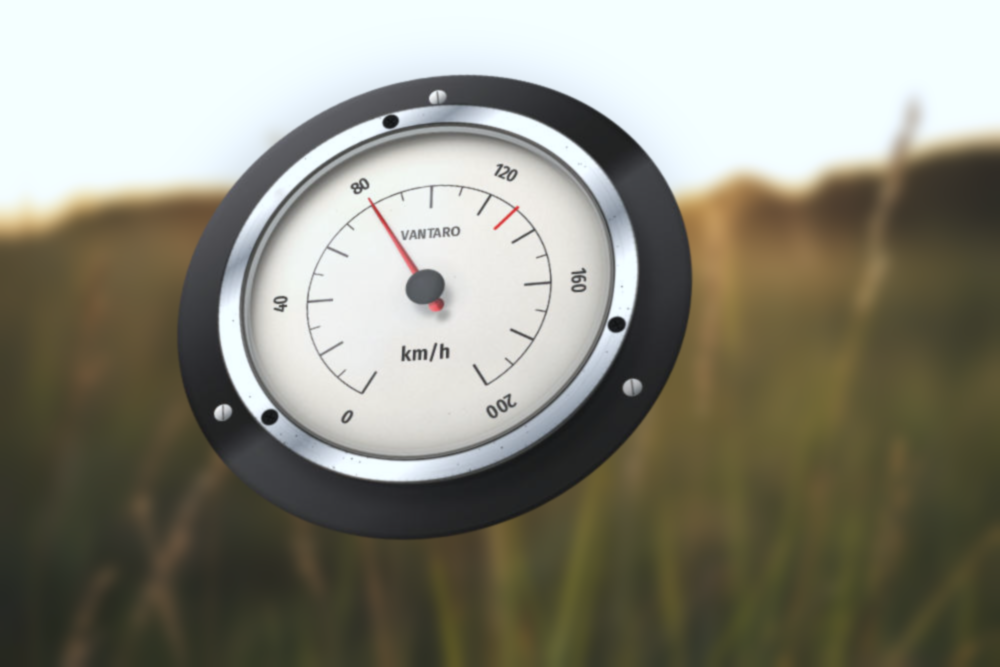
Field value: 80 km/h
